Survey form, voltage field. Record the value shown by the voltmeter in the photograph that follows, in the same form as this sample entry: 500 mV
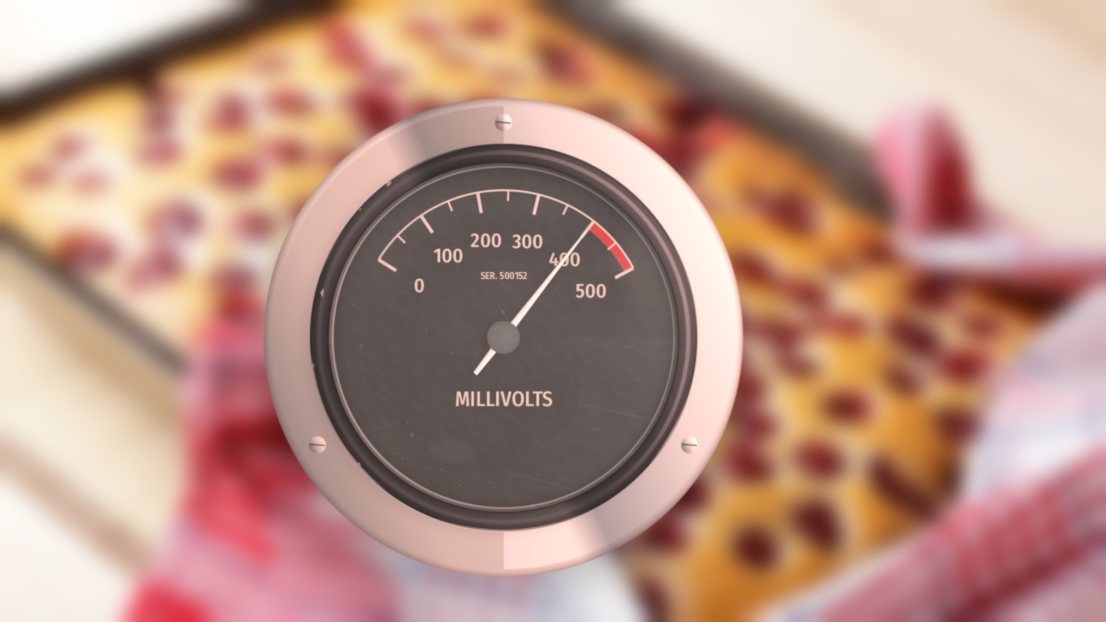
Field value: 400 mV
